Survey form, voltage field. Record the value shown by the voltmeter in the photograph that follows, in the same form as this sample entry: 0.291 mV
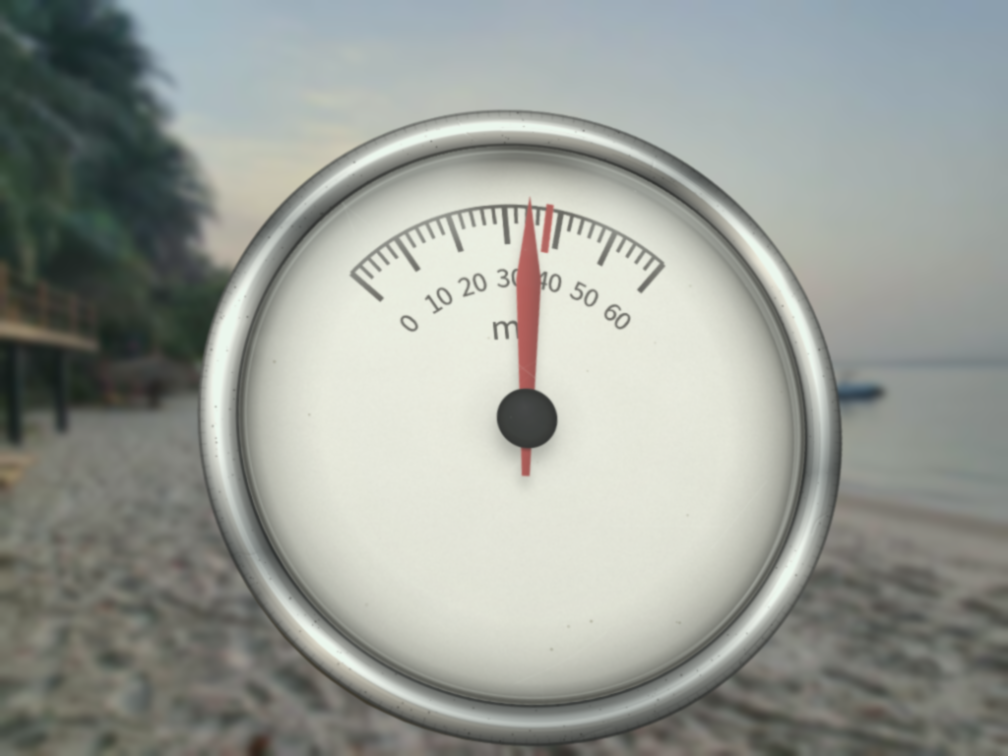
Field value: 34 mV
